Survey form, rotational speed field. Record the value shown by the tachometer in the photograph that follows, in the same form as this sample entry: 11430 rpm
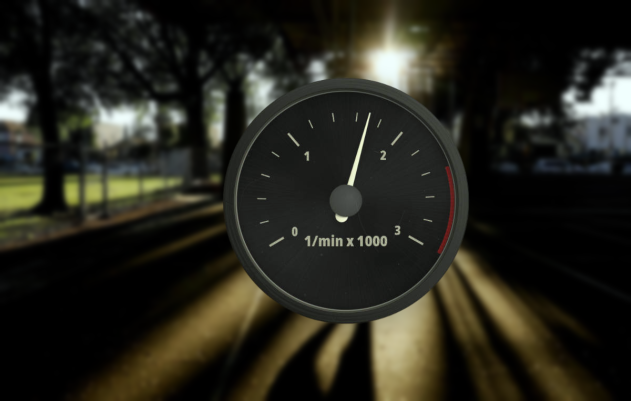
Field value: 1700 rpm
